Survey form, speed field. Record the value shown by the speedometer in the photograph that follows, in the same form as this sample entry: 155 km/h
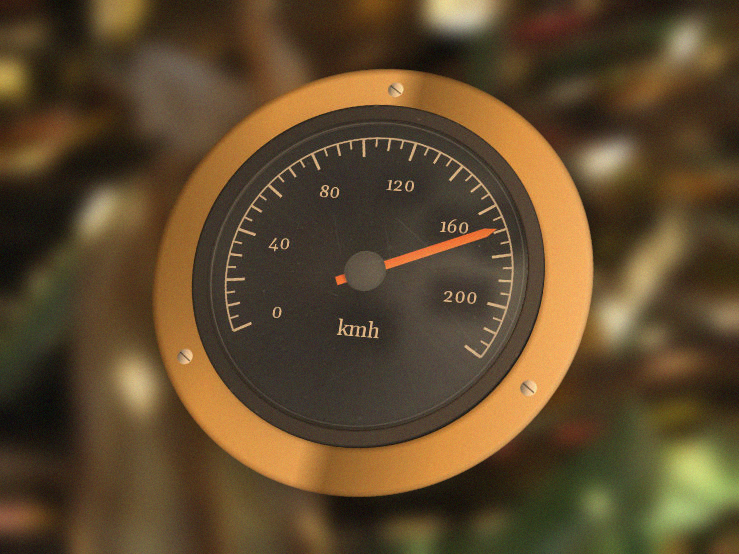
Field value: 170 km/h
